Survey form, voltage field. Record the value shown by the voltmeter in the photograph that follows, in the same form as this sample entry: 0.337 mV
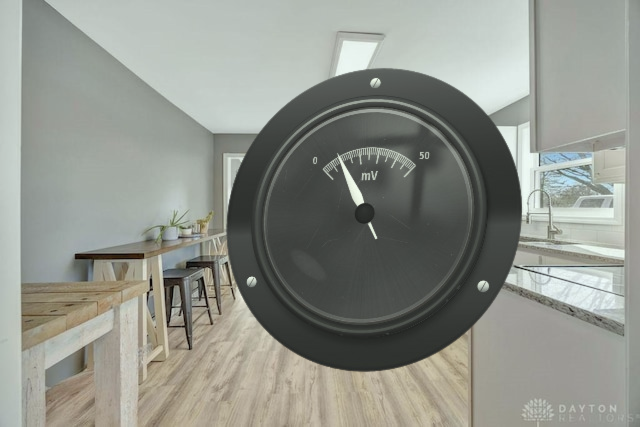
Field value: 10 mV
